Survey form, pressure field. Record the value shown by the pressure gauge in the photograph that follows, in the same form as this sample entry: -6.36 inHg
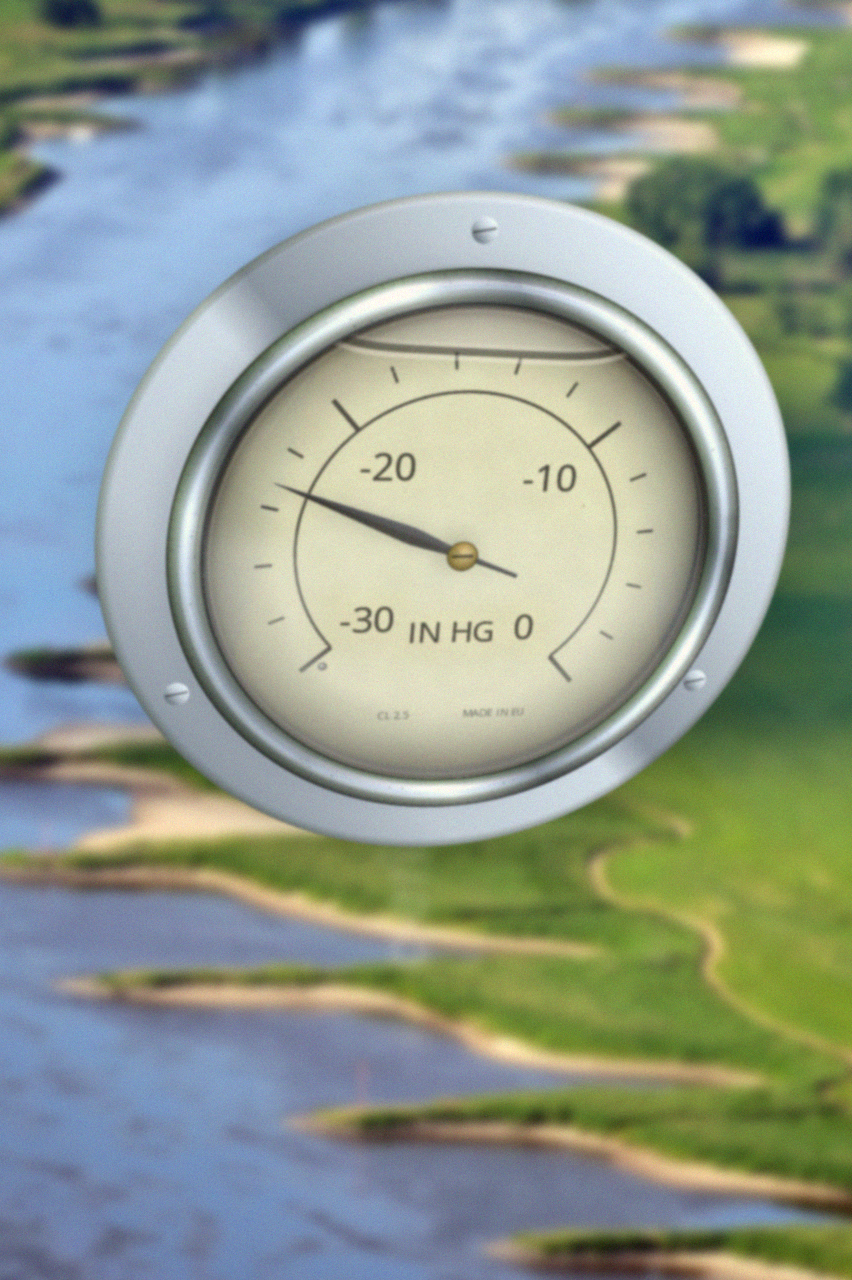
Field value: -23 inHg
